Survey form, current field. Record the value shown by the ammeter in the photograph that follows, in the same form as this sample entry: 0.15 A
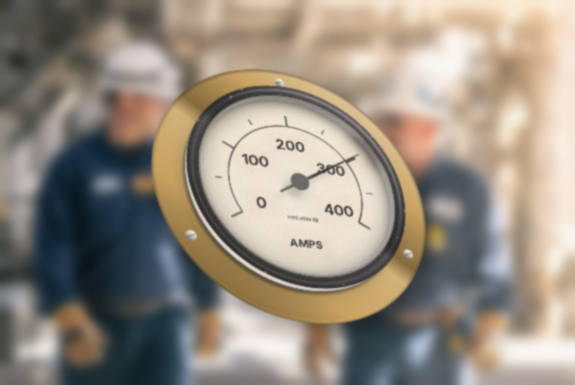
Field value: 300 A
